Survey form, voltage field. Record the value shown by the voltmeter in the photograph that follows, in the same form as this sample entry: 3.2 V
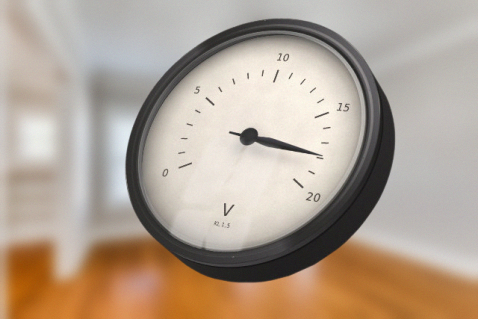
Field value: 18 V
